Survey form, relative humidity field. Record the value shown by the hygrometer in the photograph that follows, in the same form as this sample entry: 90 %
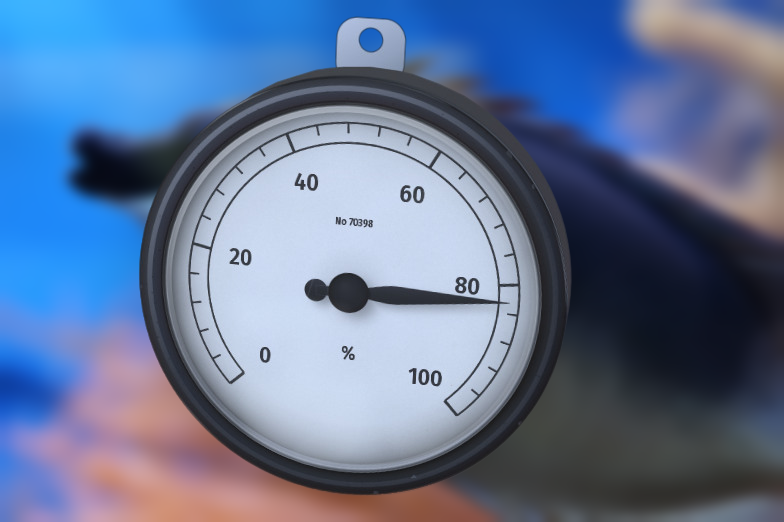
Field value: 82 %
